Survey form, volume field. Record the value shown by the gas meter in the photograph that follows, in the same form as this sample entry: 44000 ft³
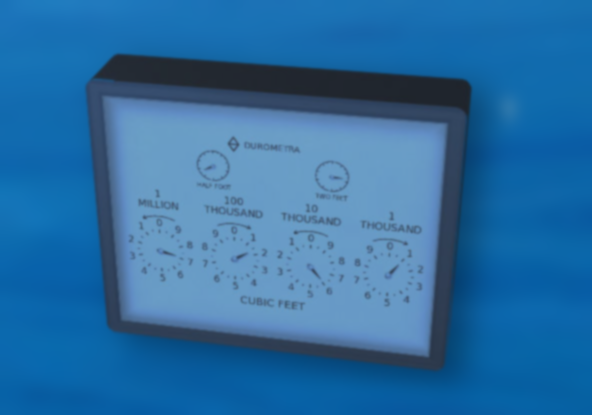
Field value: 716100 ft³
